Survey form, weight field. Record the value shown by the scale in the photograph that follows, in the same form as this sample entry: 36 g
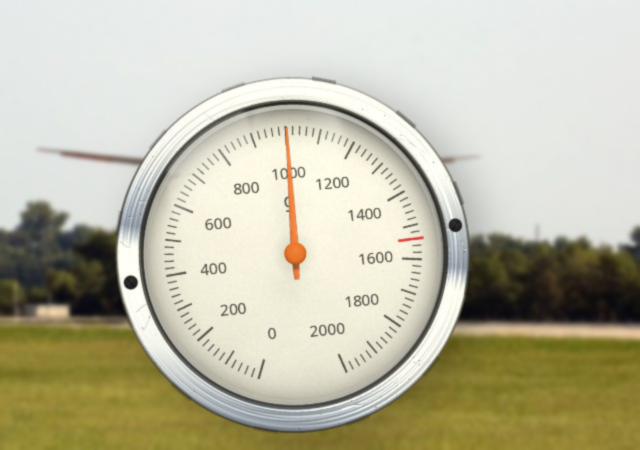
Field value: 1000 g
